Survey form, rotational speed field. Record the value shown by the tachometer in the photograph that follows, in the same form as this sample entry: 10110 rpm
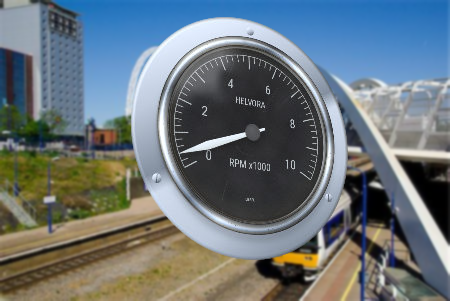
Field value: 400 rpm
